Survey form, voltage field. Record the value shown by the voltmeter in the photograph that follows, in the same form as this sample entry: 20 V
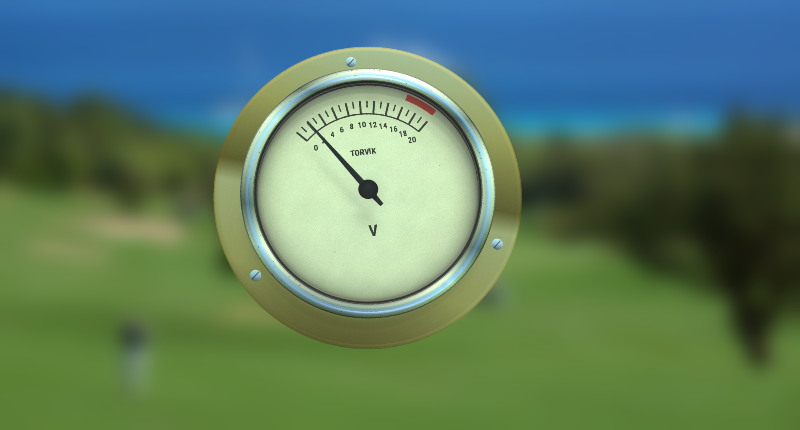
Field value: 2 V
